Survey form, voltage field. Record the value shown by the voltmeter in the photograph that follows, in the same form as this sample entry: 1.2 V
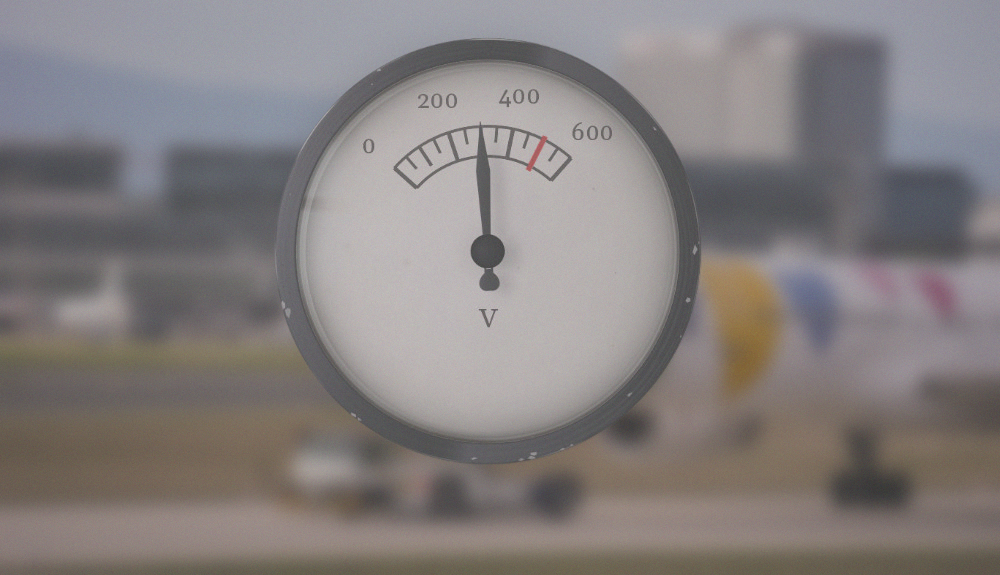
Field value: 300 V
